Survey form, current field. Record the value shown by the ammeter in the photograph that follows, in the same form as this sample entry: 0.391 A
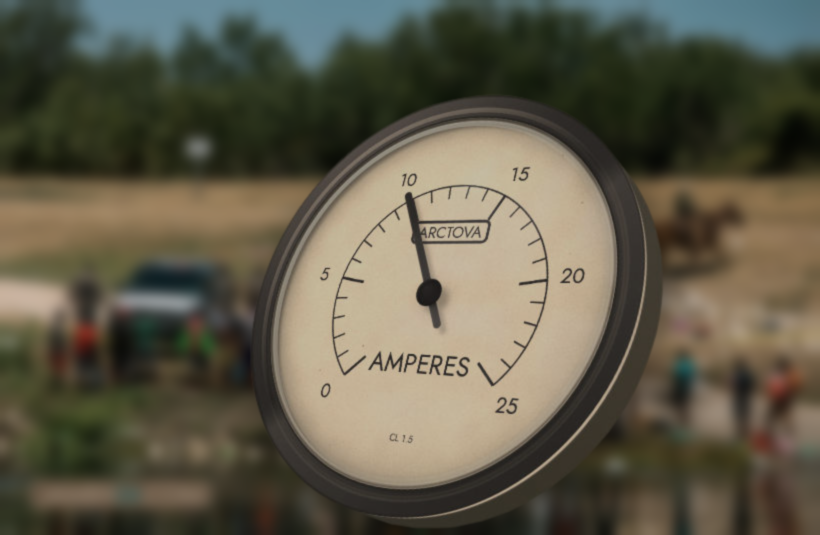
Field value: 10 A
